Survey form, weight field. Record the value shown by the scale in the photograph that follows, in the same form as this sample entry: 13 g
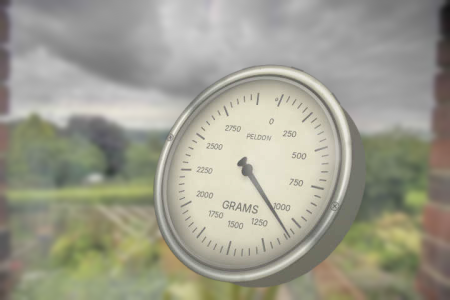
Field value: 1075 g
